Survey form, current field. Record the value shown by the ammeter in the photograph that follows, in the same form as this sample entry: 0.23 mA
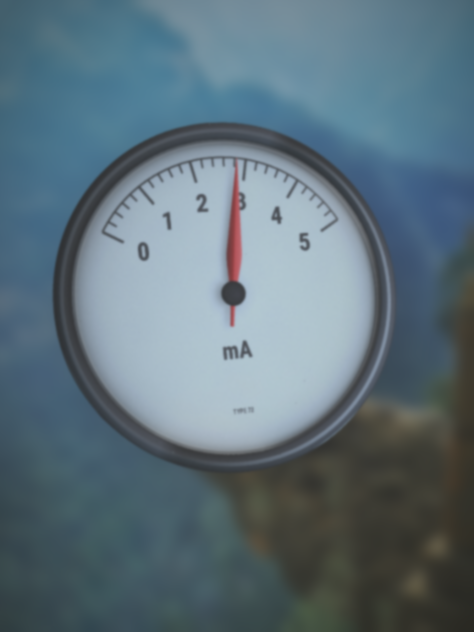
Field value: 2.8 mA
